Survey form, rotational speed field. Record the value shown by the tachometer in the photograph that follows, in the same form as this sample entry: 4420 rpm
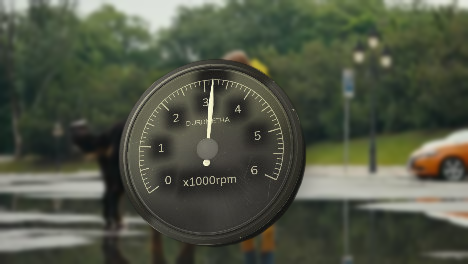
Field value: 3200 rpm
